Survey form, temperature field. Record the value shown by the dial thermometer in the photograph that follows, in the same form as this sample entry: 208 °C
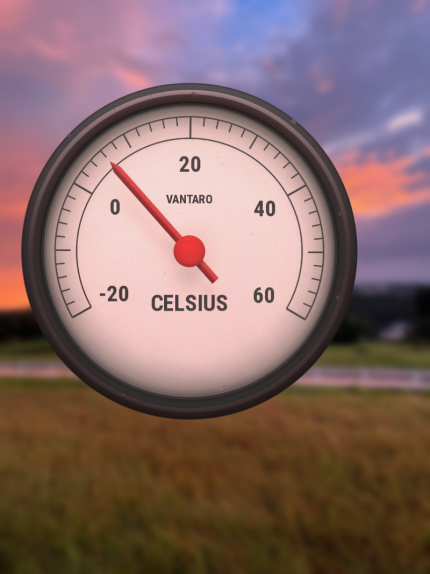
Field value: 6 °C
